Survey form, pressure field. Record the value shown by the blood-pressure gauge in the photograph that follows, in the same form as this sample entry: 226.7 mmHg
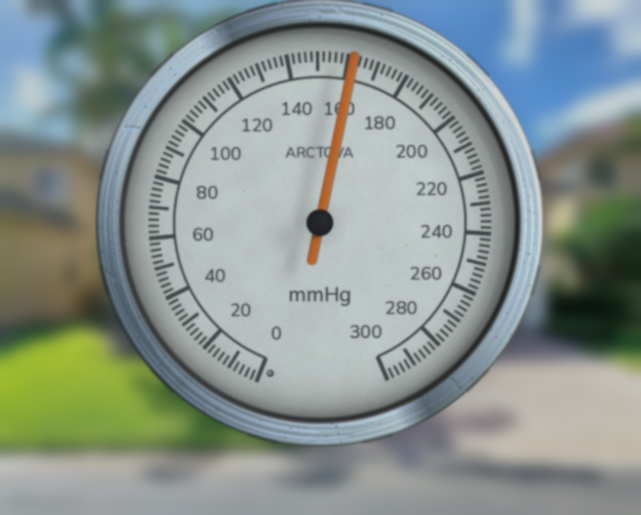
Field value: 162 mmHg
